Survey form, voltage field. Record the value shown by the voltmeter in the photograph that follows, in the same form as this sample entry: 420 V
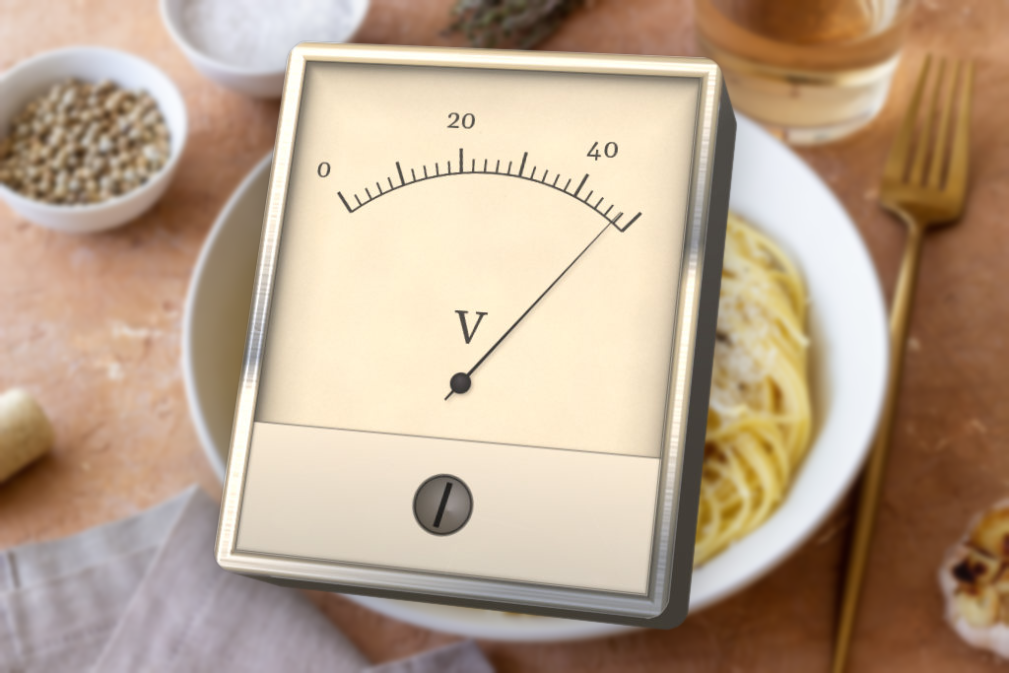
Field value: 48 V
